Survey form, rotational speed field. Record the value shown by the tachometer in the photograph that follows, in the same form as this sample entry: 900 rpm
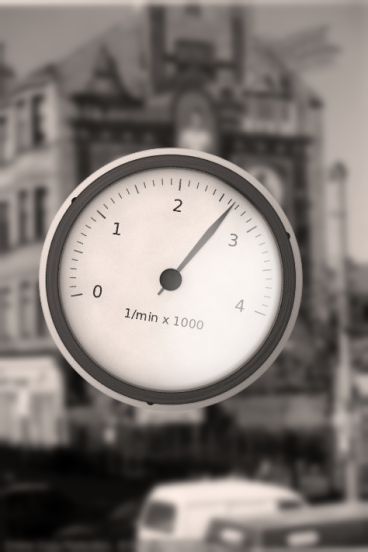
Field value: 2650 rpm
